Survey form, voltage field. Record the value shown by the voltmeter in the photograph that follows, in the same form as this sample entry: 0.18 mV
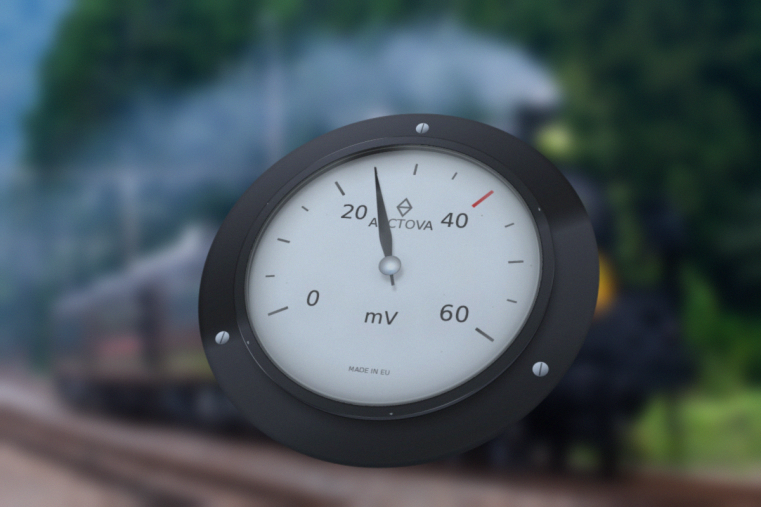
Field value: 25 mV
